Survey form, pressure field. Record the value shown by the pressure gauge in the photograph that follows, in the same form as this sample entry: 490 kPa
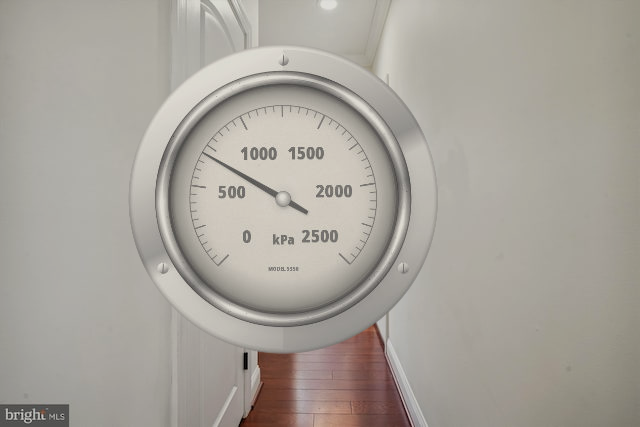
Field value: 700 kPa
